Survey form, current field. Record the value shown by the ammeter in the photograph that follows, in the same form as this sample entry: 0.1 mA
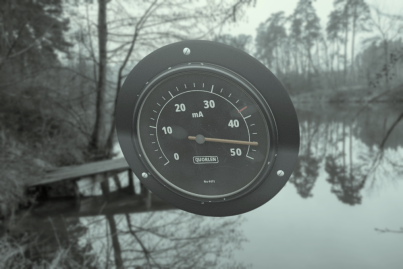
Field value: 46 mA
